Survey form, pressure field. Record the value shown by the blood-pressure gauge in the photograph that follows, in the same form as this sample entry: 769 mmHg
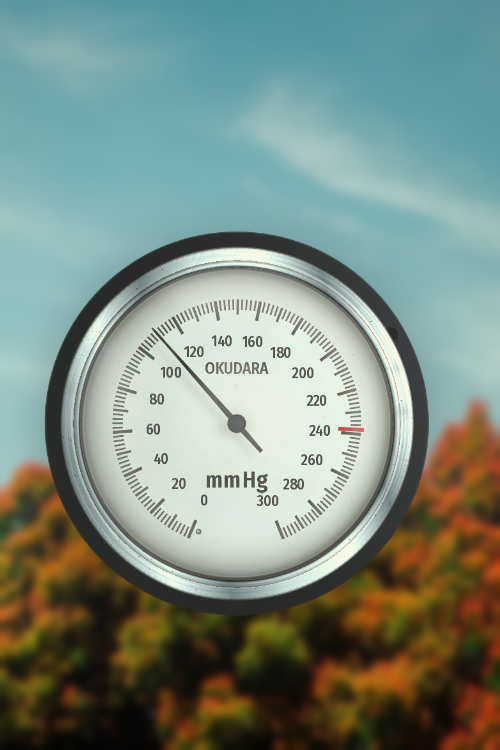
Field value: 110 mmHg
